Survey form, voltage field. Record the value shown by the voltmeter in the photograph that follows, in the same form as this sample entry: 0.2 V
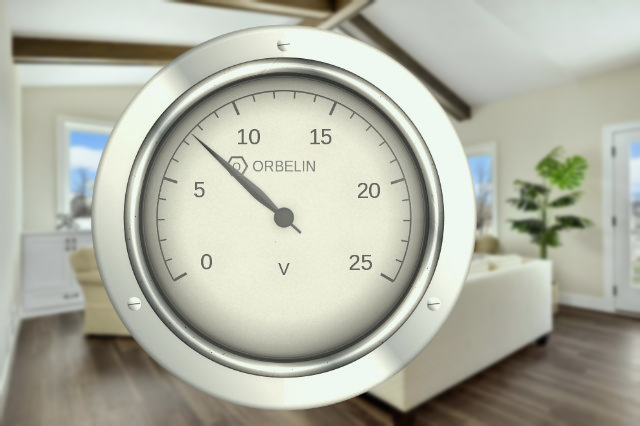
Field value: 7.5 V
